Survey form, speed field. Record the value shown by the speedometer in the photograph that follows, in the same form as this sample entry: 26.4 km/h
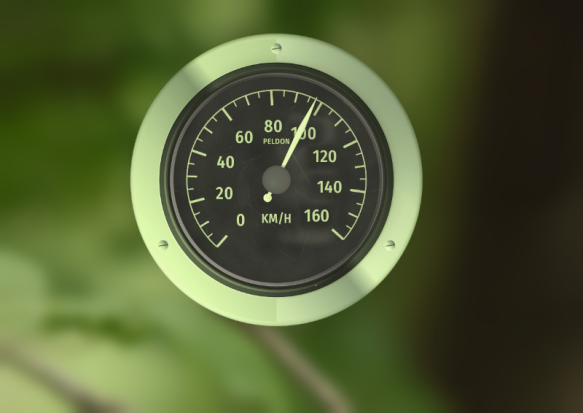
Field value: 97.5 km/h
